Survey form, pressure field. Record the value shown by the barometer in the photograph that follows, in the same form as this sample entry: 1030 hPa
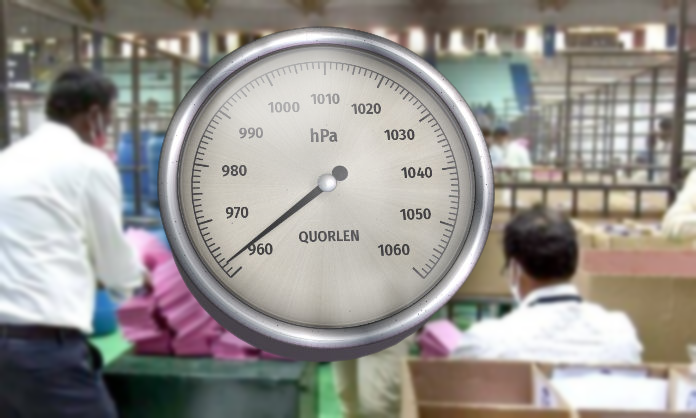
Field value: 962 hPa
